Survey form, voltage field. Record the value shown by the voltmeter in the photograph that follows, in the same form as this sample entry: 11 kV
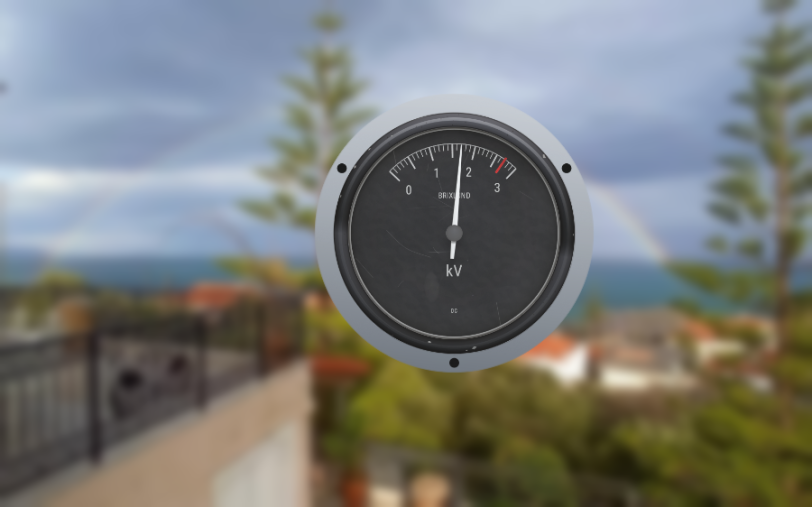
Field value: 1.7 kV
